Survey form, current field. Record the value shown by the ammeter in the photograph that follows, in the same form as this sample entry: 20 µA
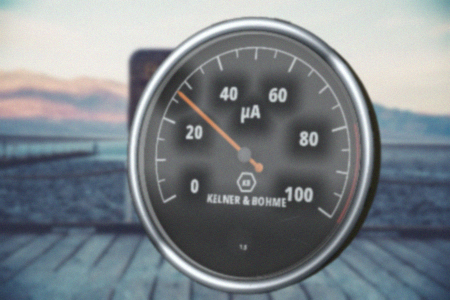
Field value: 27.5 µA
